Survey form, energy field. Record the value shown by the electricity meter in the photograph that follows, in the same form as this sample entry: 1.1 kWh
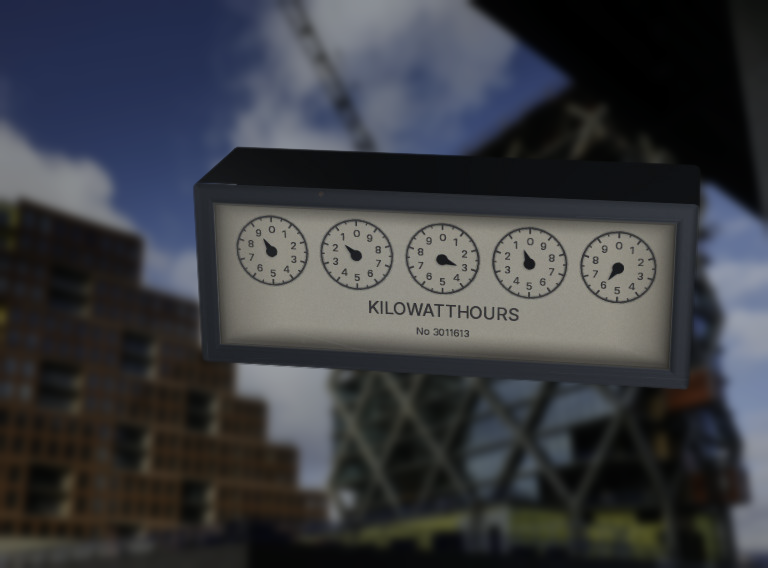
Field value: 91306 kWh
